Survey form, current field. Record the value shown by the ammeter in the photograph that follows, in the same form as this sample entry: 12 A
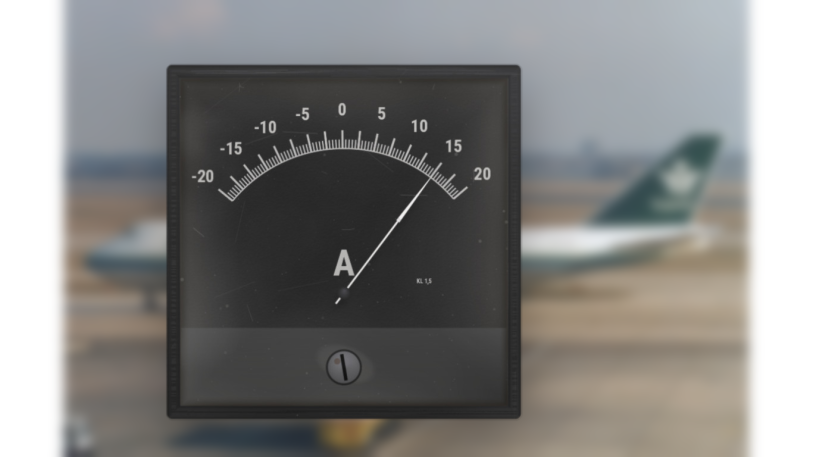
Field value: 15 A
